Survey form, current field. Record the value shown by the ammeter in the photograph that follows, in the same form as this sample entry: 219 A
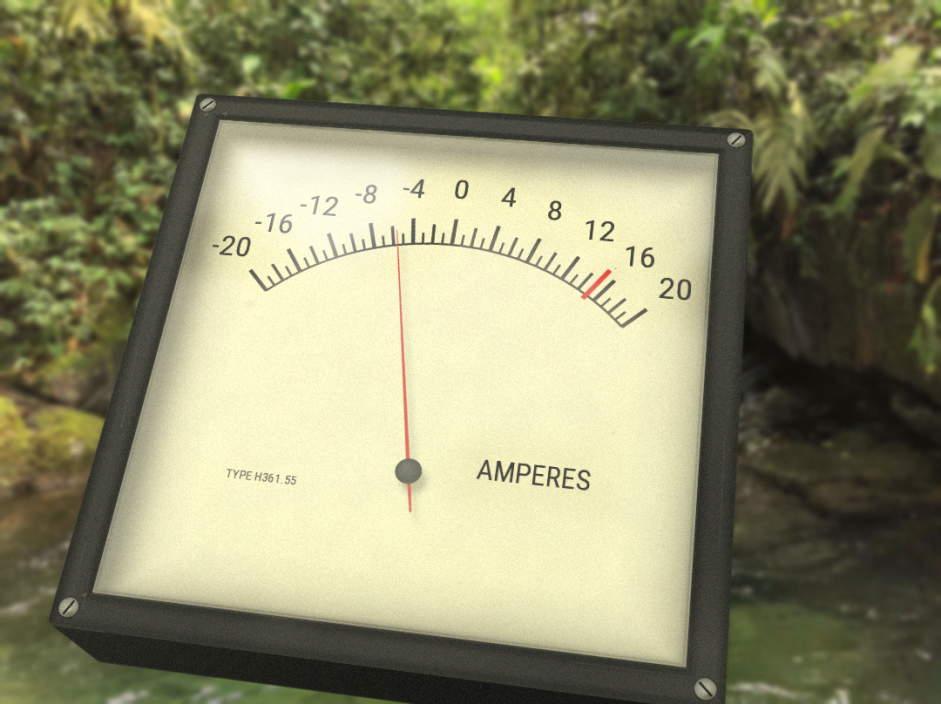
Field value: -5.5 A
